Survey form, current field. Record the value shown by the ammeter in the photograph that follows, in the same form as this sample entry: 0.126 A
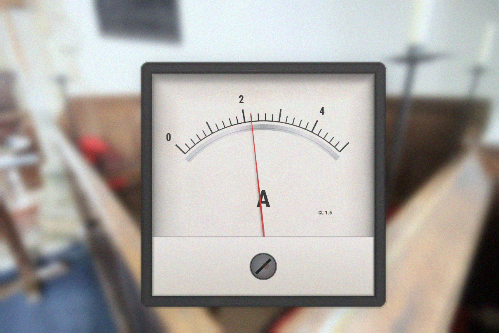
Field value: 2.2 A
